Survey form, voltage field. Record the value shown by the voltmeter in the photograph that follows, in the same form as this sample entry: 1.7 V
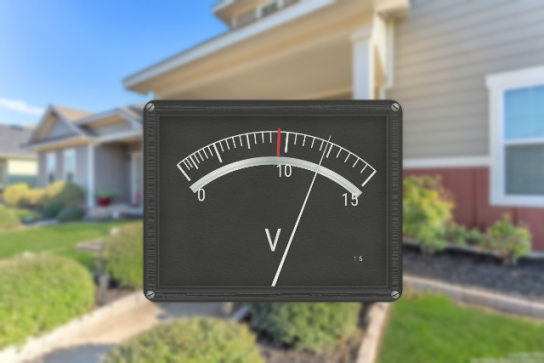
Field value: 12.25 V
